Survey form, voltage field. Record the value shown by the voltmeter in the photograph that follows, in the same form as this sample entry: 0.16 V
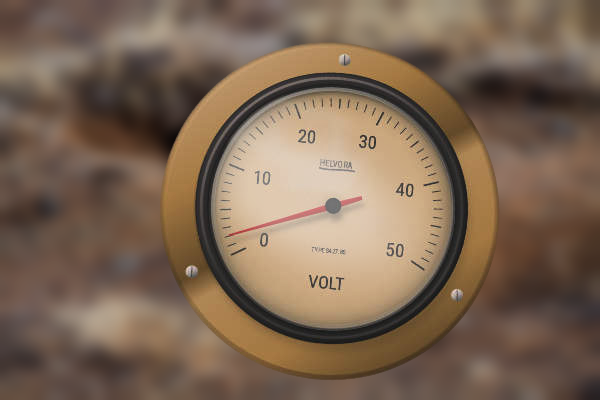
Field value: 2 V
